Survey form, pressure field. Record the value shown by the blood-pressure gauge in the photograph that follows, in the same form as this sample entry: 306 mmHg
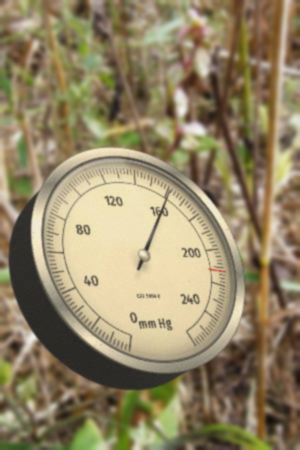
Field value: 160 mmHg
